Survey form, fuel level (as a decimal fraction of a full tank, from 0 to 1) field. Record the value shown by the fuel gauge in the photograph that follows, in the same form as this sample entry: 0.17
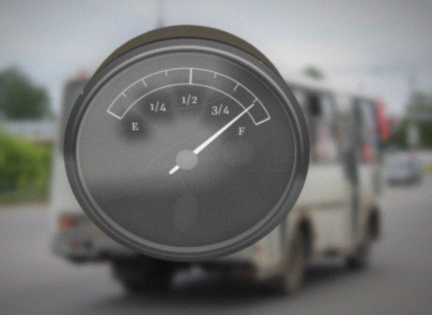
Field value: 0.875
